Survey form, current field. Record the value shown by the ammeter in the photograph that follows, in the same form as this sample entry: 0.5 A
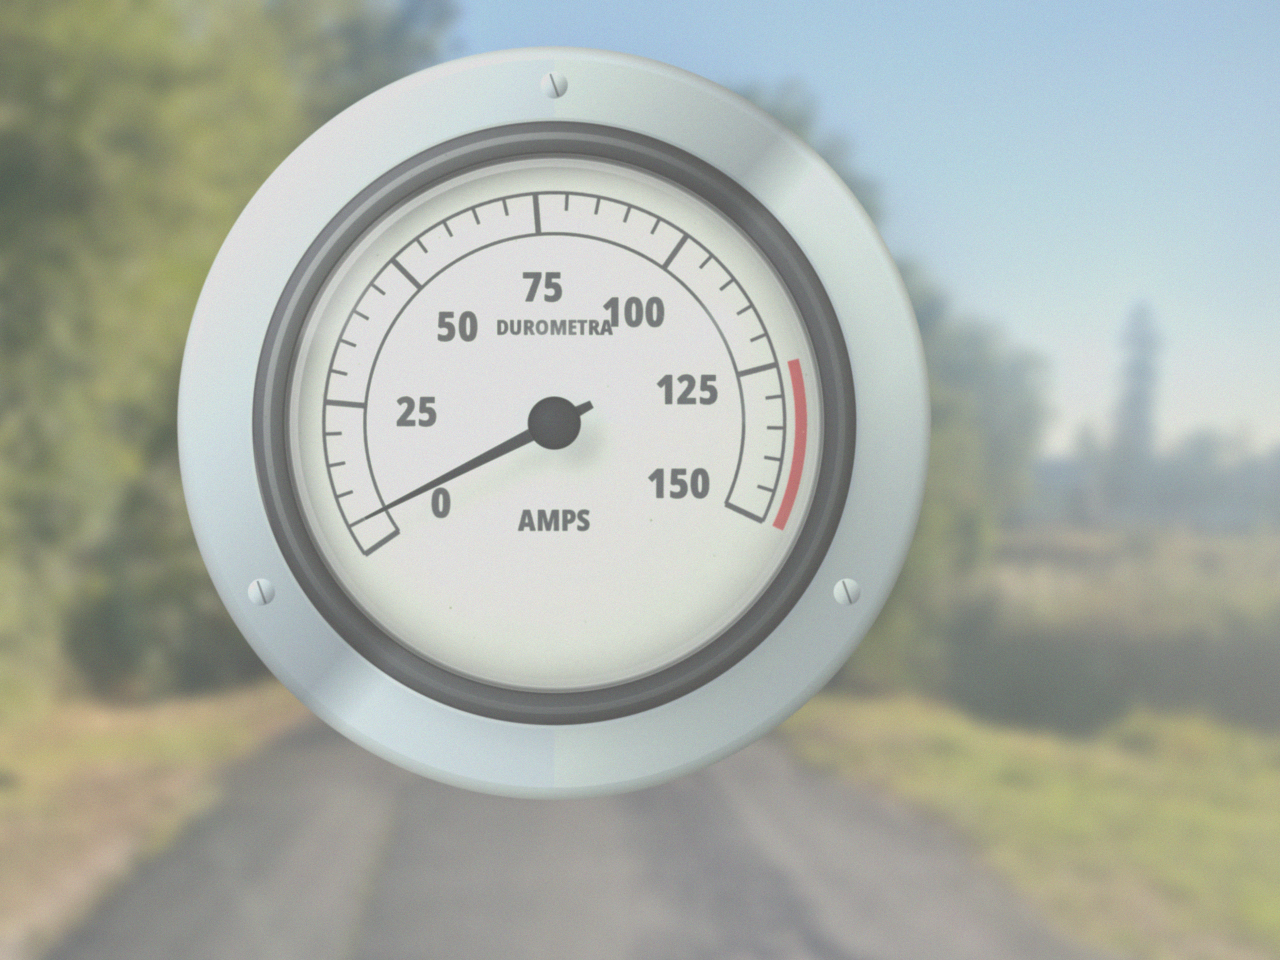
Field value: 5 A
